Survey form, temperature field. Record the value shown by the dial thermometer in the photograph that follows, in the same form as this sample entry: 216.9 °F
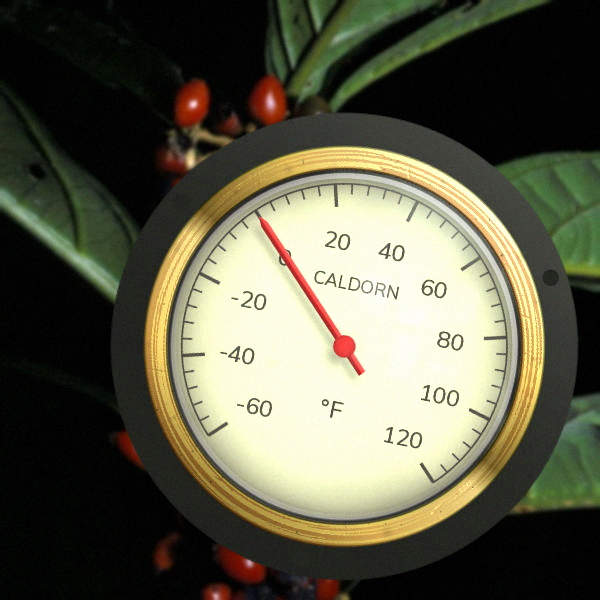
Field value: 0 °F
